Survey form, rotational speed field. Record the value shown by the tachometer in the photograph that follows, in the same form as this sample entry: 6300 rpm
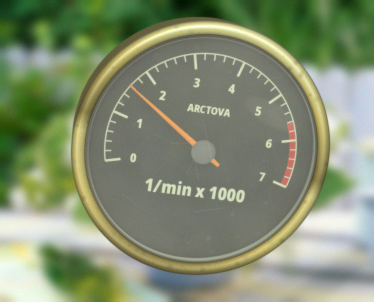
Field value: 1600 rpm
